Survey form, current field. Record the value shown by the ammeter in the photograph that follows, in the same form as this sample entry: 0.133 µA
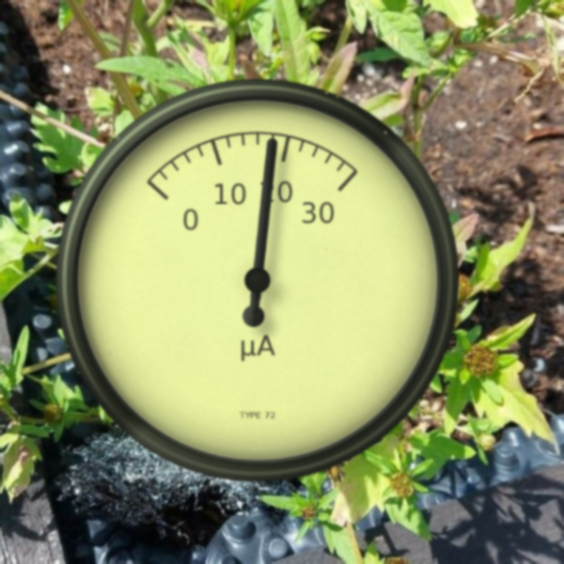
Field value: 18 µA
